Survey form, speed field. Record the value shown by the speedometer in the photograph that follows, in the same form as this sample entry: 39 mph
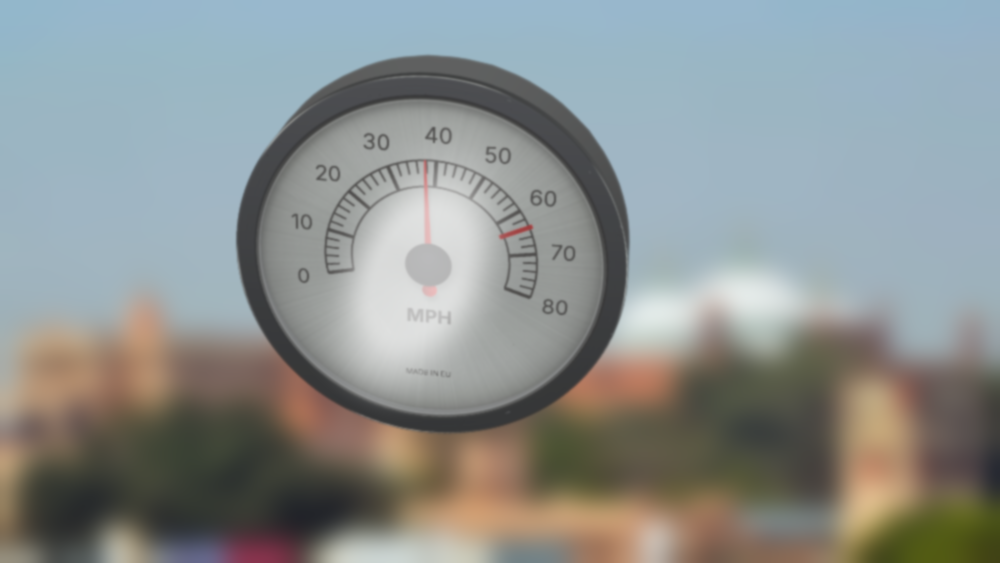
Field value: 38 mph
